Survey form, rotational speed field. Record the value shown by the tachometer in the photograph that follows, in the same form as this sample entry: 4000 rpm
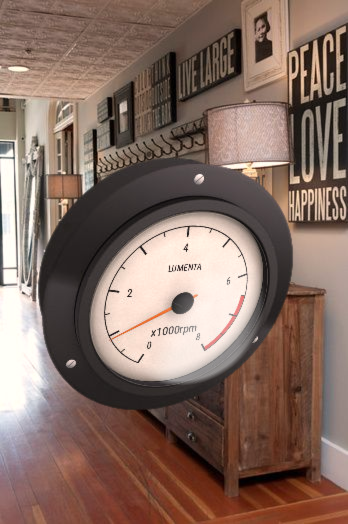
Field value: 1000 rpm
